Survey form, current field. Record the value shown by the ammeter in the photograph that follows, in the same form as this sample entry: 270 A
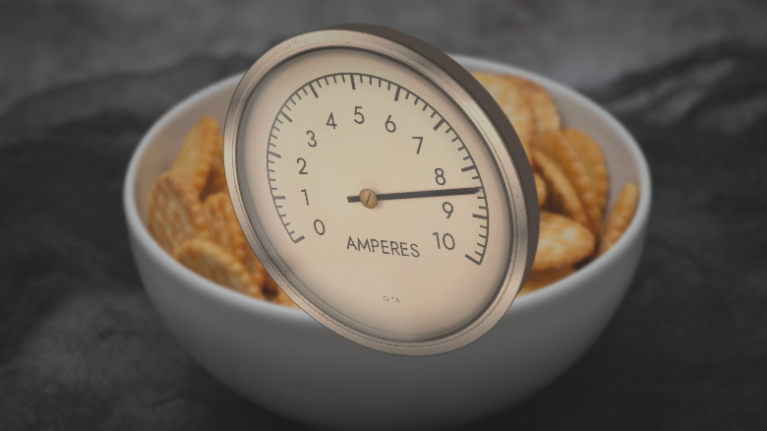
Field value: 8.4 A
